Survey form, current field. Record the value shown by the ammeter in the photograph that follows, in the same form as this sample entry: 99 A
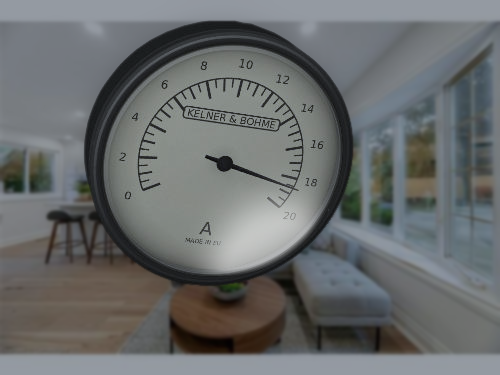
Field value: 18.5 A
